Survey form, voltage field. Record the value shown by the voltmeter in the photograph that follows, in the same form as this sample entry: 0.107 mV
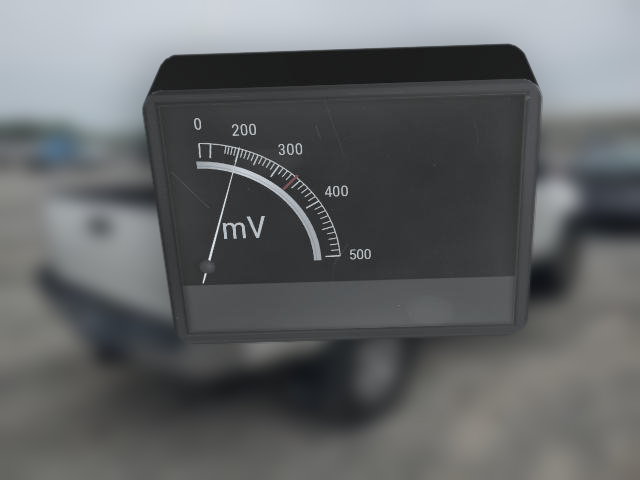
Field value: 200 mV
